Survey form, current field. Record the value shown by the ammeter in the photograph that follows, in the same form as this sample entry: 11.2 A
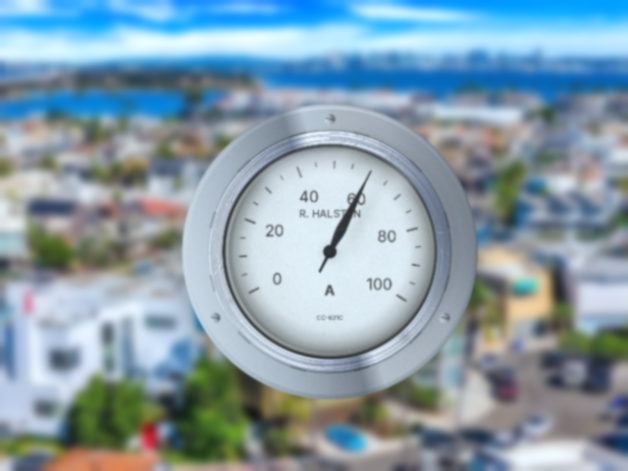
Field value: 60 A
